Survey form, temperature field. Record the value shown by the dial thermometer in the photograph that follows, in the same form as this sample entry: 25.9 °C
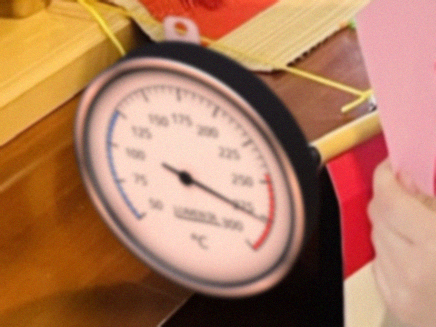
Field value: 275 °C
